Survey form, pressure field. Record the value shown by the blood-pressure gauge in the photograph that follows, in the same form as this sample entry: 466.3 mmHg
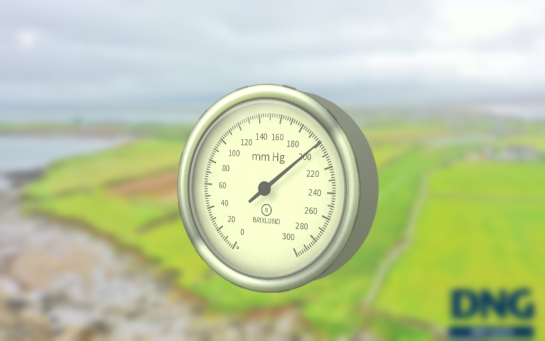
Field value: 200 mmHg
